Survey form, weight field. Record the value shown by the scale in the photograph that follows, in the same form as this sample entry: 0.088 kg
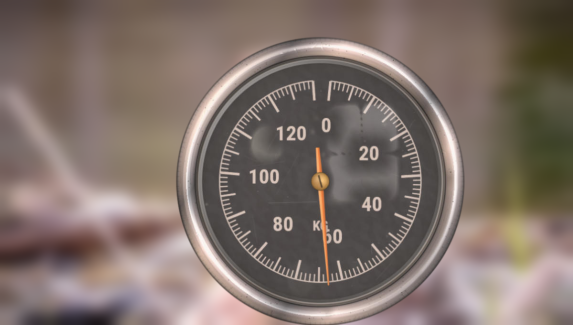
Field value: 63 kg
